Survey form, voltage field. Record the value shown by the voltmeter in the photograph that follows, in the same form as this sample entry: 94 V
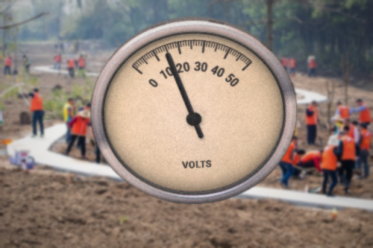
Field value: 15 V
